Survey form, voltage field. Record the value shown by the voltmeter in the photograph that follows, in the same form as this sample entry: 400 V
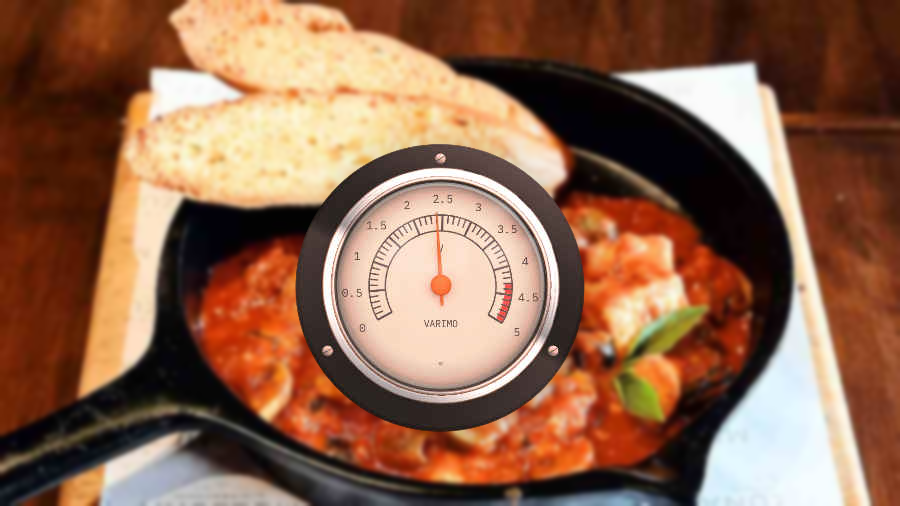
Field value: 2.4 V
